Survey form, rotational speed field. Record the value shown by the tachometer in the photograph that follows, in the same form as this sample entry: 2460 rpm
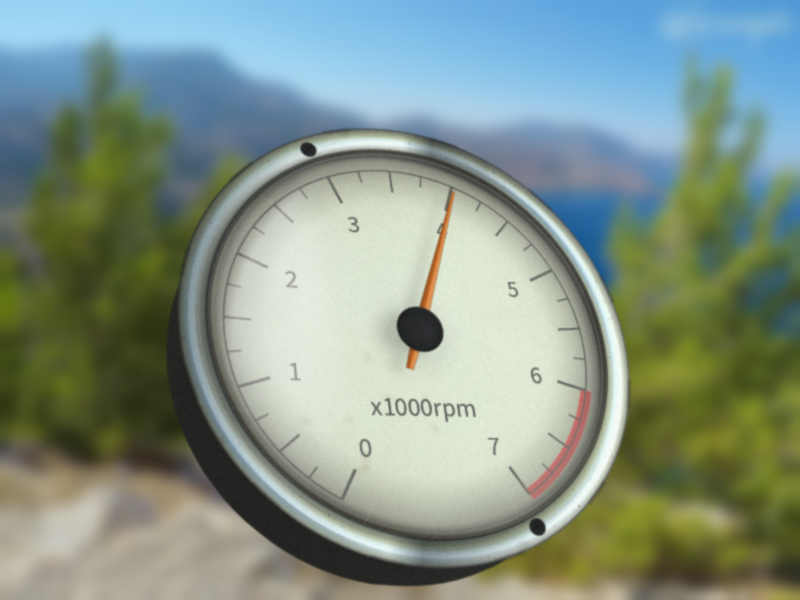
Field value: 4000 rpm
